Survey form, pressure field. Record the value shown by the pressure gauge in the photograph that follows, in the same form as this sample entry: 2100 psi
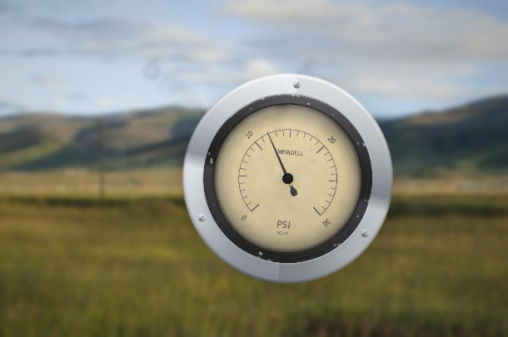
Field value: 12 psi
